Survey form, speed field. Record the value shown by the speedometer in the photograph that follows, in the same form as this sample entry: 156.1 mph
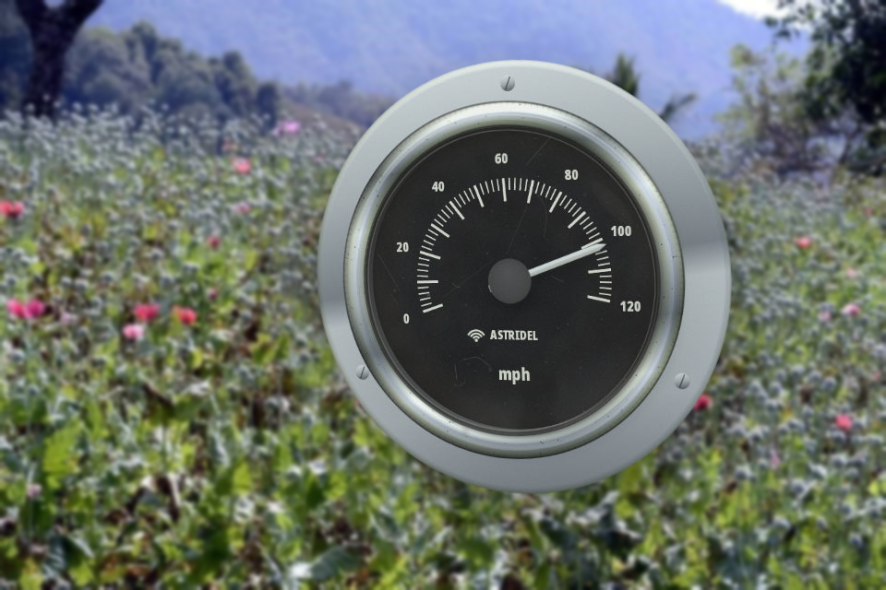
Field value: 102 mph
